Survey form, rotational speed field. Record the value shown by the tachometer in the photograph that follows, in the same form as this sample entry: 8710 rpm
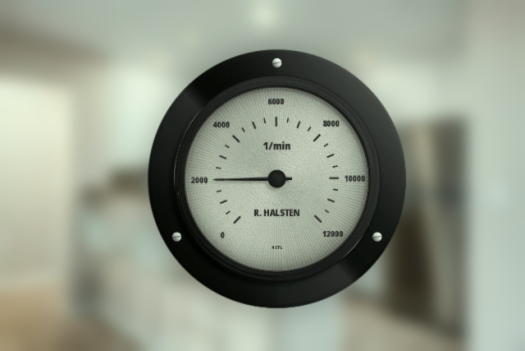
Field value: 2000 rpm
